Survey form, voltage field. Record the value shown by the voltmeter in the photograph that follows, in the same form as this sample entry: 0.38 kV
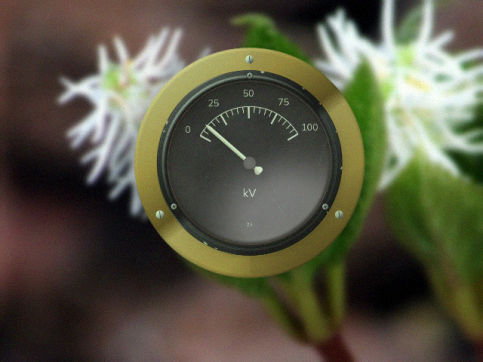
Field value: 10 kV
